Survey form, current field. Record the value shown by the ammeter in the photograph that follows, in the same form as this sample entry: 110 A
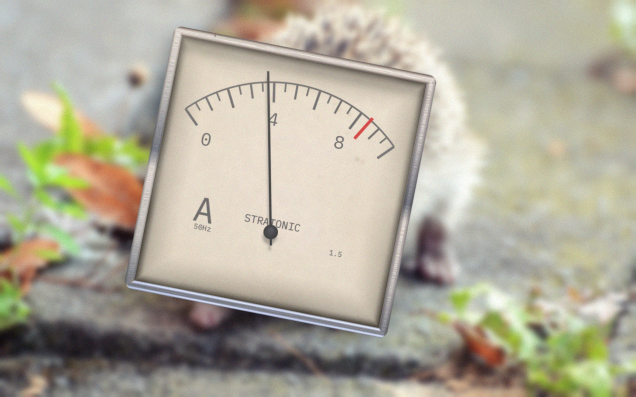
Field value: 3.75 A
